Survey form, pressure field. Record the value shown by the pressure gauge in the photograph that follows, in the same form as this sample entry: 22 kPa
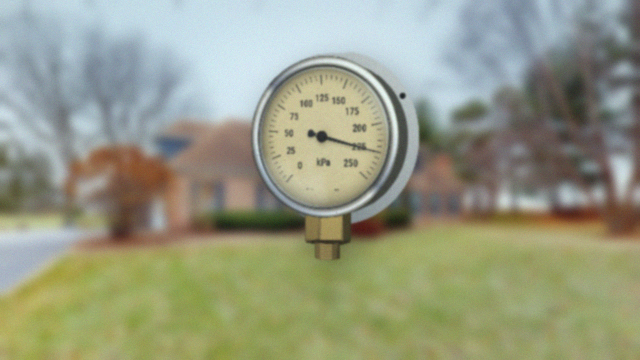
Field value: 225 kPa
